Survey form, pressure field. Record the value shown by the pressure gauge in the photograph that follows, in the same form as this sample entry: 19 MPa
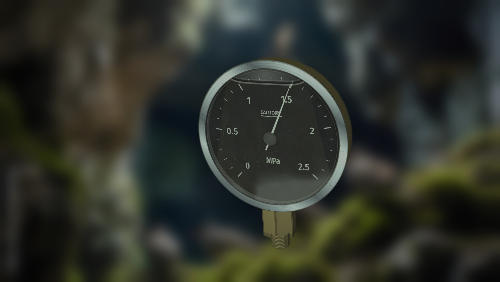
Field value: 1.5 MPa
